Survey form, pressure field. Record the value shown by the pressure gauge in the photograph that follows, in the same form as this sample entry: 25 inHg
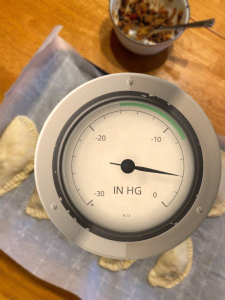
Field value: -4 inHg
